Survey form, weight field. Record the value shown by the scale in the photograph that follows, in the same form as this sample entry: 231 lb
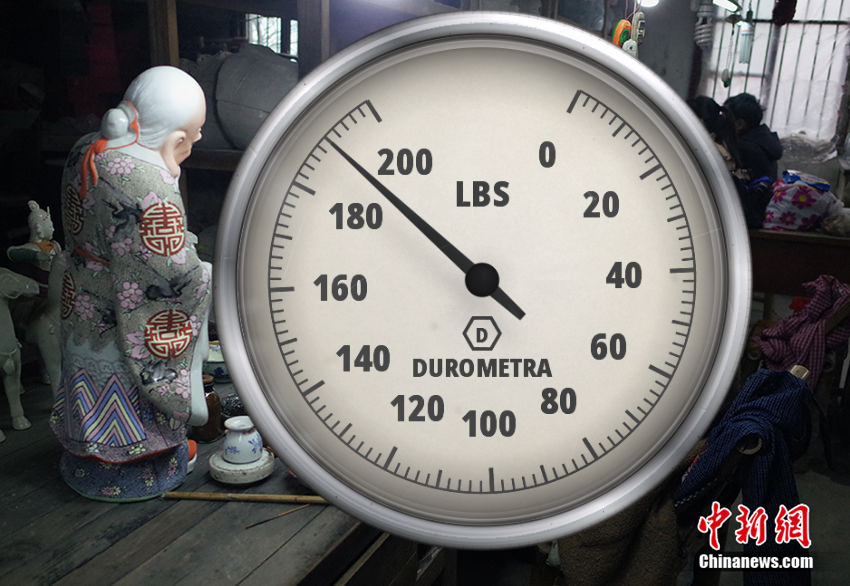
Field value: 190 lb
